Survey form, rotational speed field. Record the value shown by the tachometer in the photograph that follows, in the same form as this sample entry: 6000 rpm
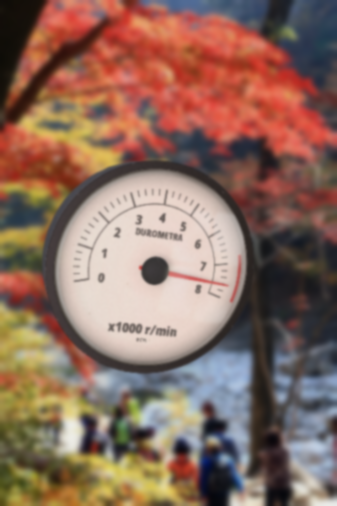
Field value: 7600 rpm
